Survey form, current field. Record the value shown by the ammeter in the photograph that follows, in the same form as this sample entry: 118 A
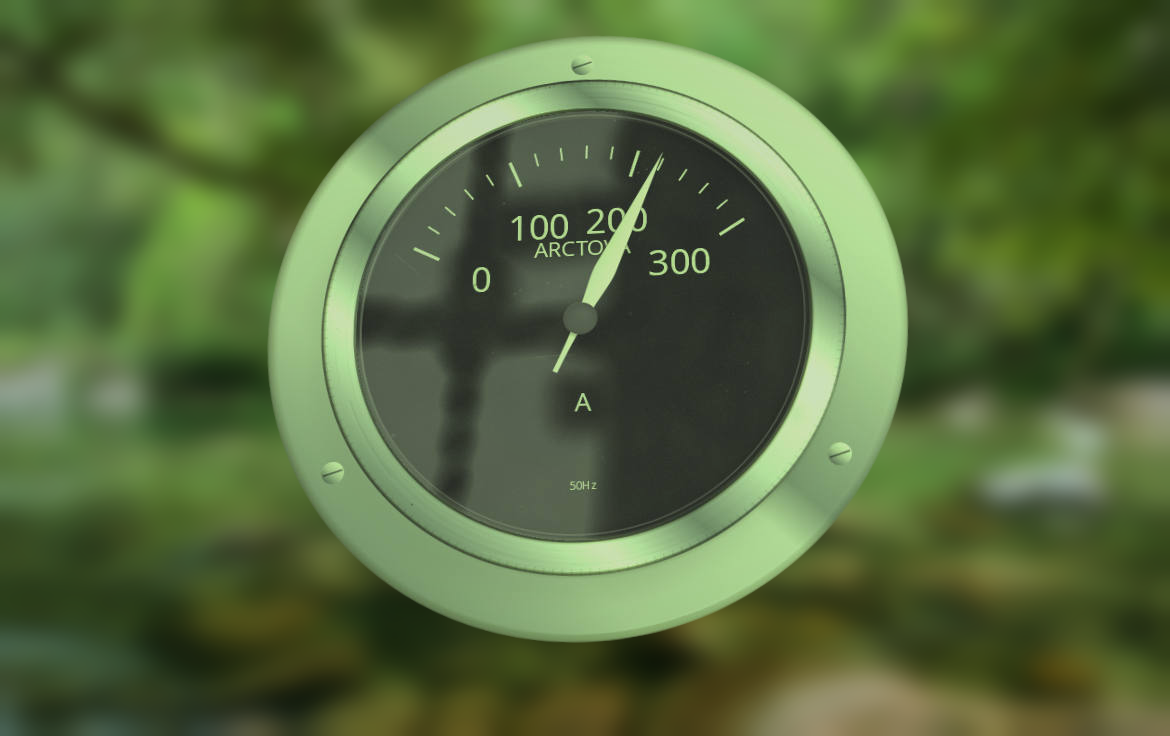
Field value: 220 A
